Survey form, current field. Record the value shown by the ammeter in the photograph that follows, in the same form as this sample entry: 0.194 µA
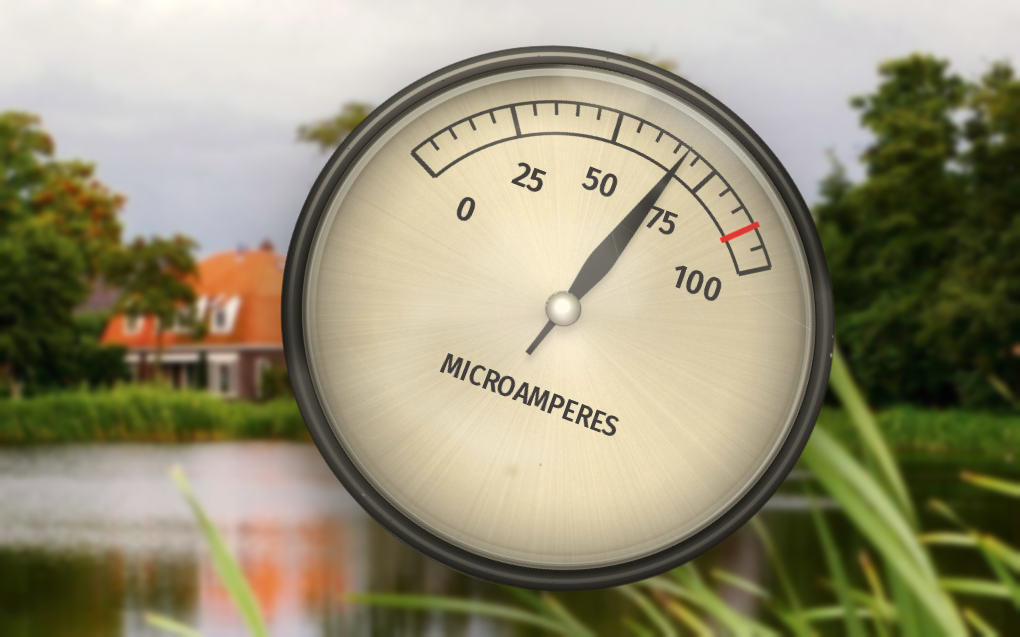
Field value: 67.5 µA
